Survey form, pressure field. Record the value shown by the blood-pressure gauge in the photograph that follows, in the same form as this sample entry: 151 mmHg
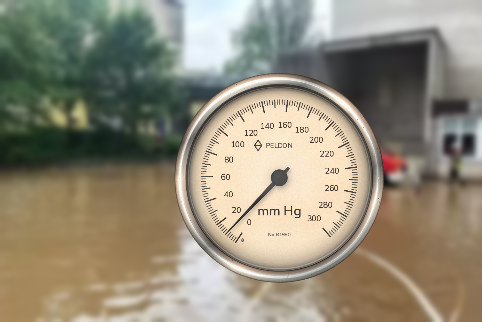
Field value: 10 mmHg
